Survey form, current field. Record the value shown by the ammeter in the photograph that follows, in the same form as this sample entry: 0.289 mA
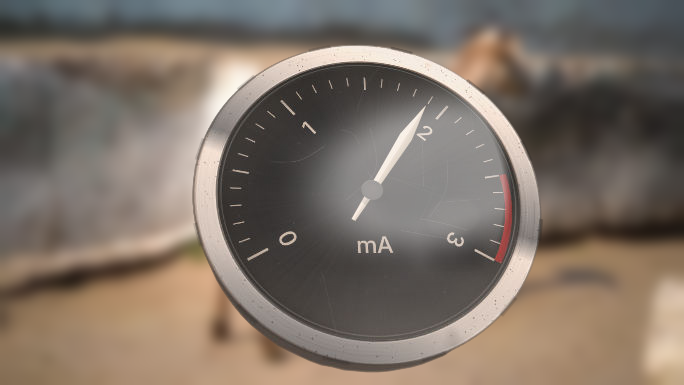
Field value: 1.9 mA
